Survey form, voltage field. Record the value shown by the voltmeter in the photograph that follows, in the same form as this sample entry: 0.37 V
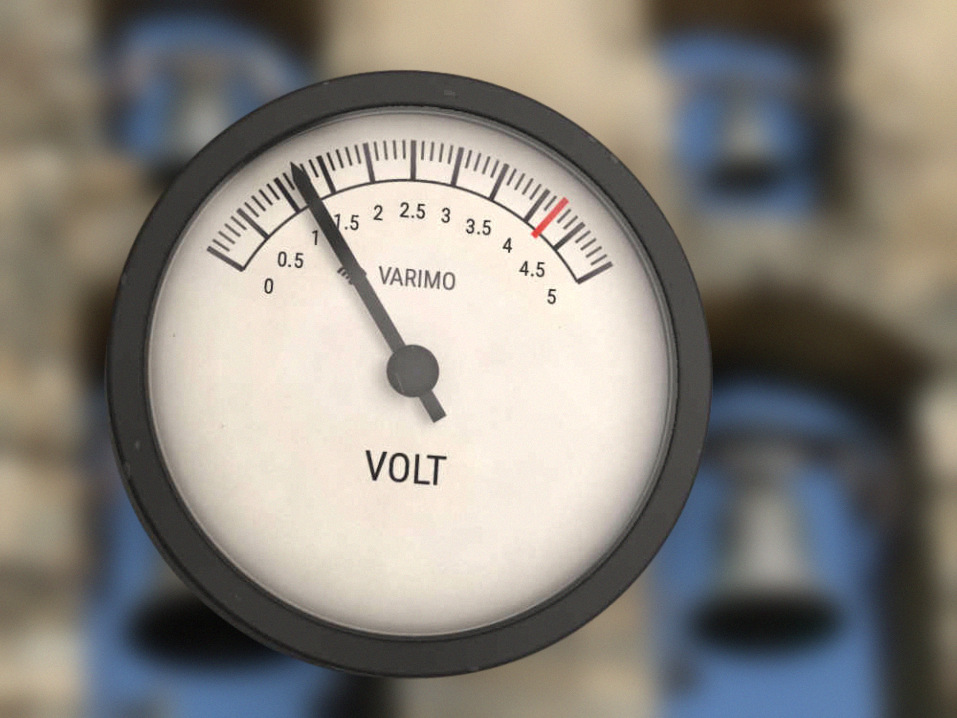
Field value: 1.2 V
